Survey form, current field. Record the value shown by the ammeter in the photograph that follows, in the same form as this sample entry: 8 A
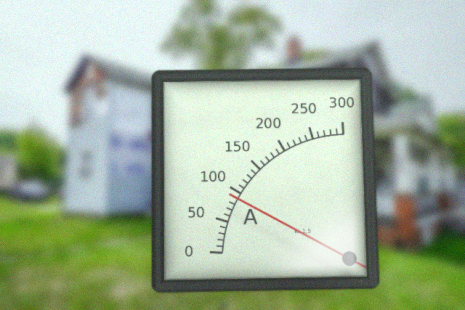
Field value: 90 A
